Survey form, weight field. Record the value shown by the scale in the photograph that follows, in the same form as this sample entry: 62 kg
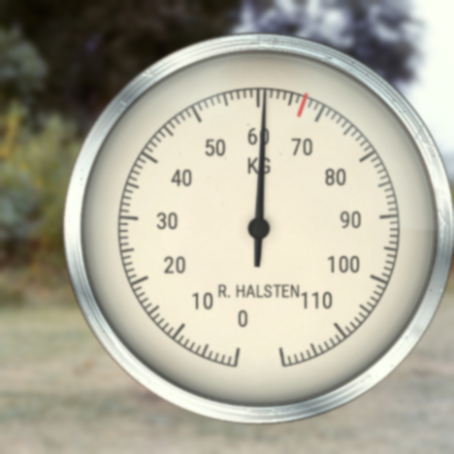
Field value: 61 kg
